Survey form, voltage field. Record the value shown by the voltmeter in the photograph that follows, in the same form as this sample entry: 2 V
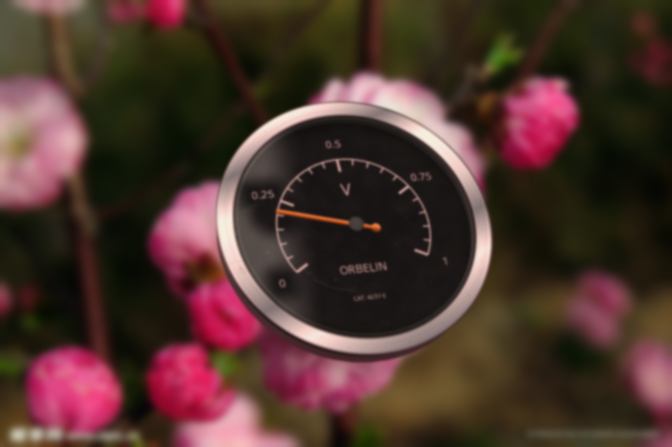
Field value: 0.2 V
